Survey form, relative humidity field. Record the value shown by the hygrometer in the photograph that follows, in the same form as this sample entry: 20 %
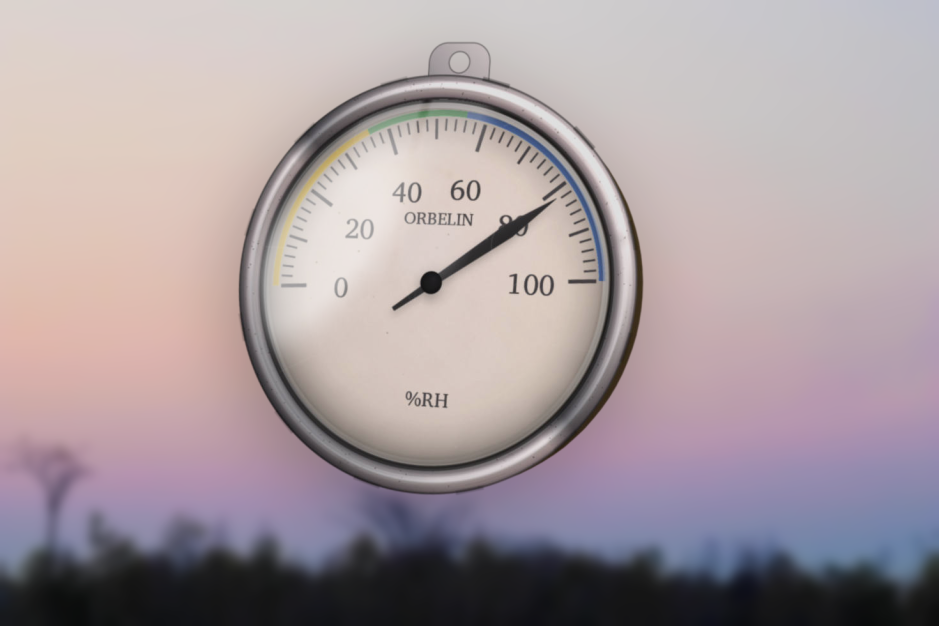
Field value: 82 %
